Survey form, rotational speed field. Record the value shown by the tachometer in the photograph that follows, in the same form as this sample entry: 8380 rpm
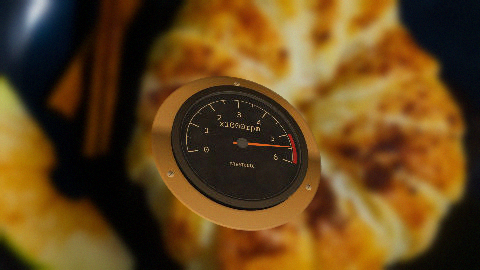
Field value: 5500 rpm
